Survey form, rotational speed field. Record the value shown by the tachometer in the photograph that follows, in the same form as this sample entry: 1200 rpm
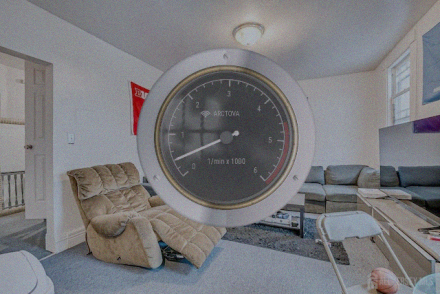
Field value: 400 rpm
